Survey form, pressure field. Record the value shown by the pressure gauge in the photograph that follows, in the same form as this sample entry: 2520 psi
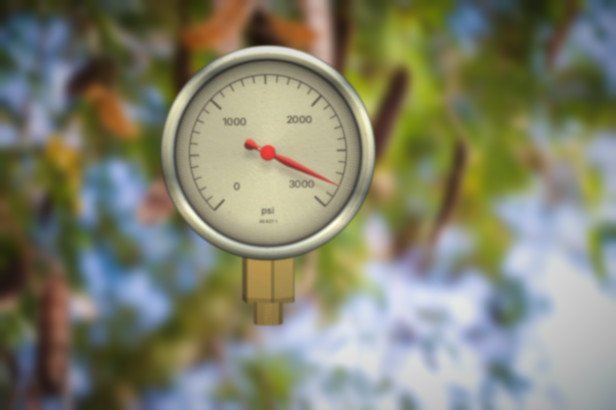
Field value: 2800 psi
